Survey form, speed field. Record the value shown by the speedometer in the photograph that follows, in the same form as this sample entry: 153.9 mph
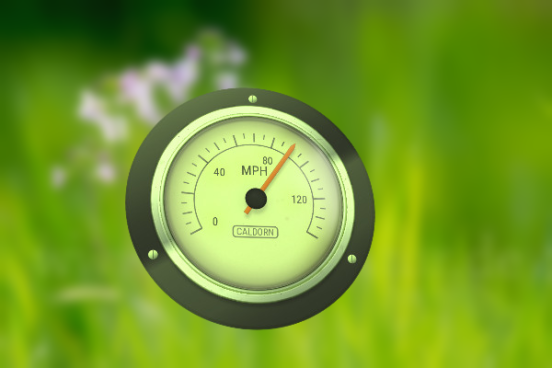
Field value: 90 mph
